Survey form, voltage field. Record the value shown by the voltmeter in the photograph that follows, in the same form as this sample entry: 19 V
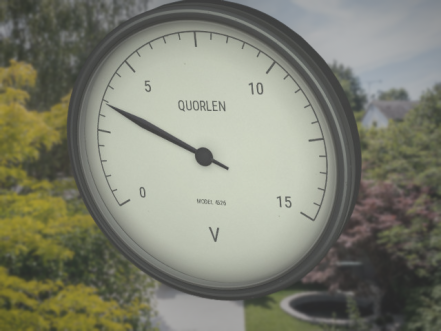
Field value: 3.5 V
